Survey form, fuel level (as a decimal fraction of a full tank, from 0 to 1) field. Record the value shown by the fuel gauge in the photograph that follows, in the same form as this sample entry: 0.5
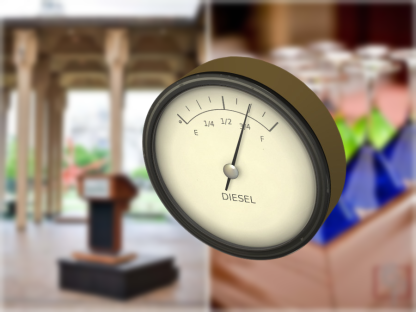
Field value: 0.75
